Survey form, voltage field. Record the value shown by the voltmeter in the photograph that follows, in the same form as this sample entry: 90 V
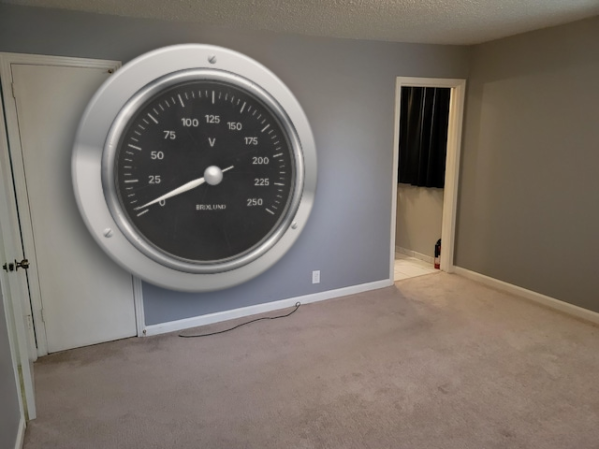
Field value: 5 V
